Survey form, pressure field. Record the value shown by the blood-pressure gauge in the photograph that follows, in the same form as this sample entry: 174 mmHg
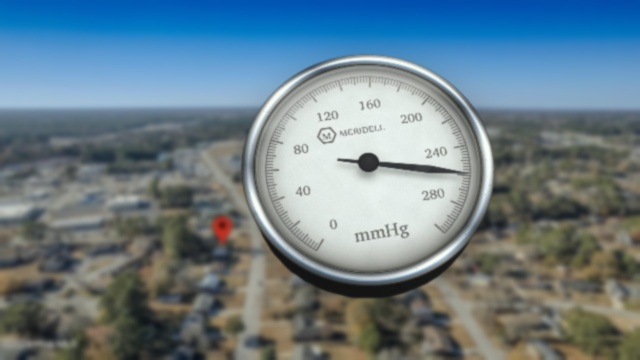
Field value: 260 mmHg
